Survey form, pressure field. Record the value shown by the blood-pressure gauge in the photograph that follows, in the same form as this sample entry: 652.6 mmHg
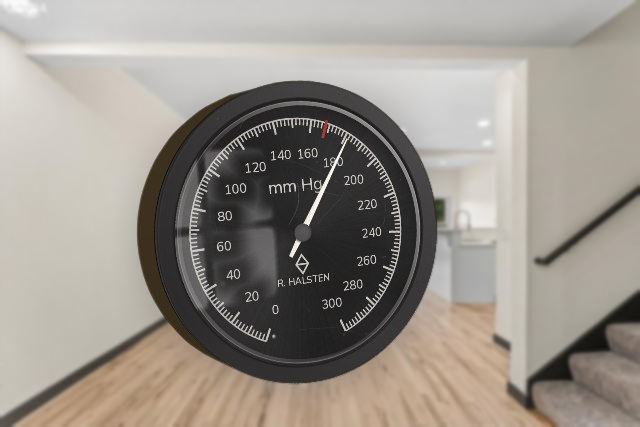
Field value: 180 mmHg
